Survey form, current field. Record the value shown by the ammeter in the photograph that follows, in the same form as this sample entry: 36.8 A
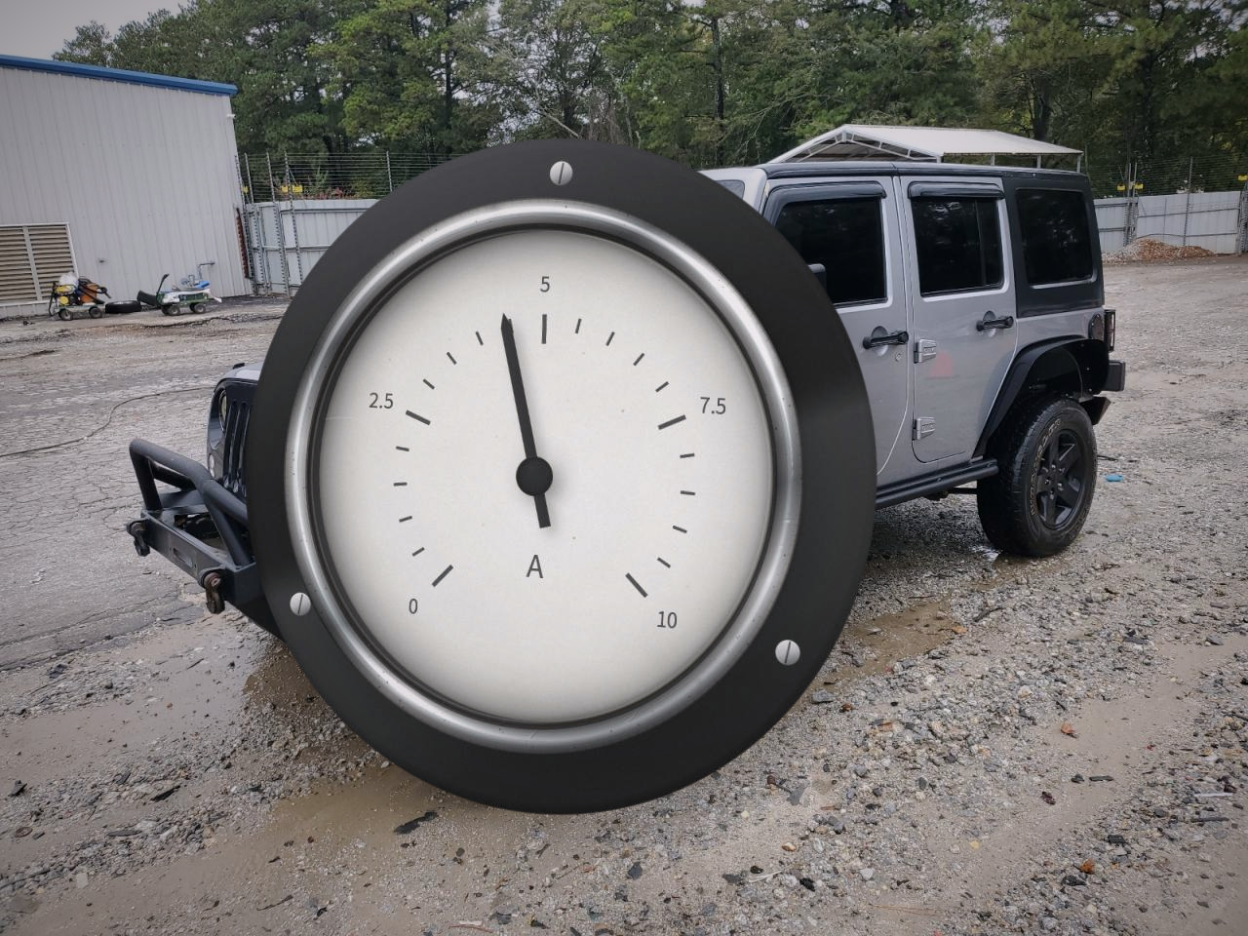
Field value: 4.5 A
